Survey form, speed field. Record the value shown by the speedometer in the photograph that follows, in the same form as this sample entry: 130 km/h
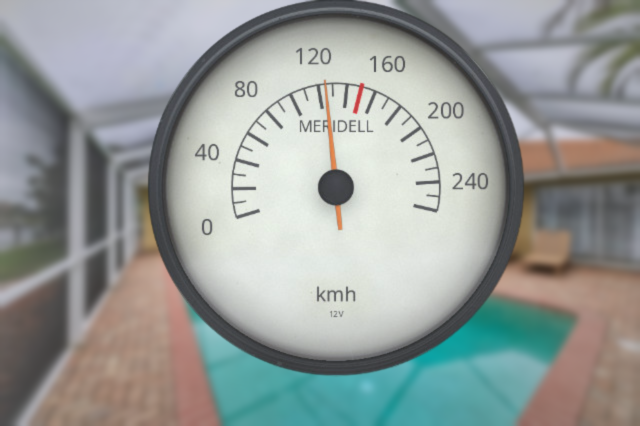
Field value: 125 km/h
